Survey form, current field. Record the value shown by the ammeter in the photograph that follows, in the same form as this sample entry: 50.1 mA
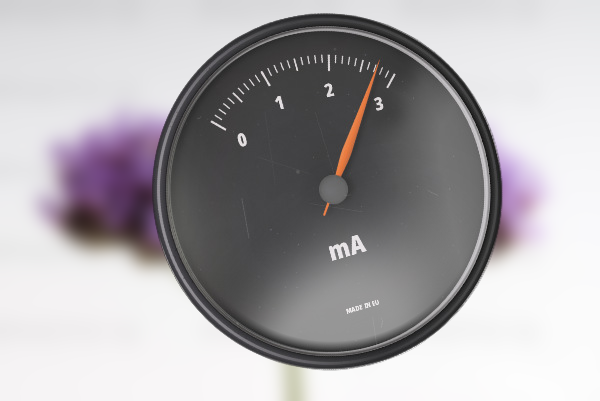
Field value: 2.7 mA
